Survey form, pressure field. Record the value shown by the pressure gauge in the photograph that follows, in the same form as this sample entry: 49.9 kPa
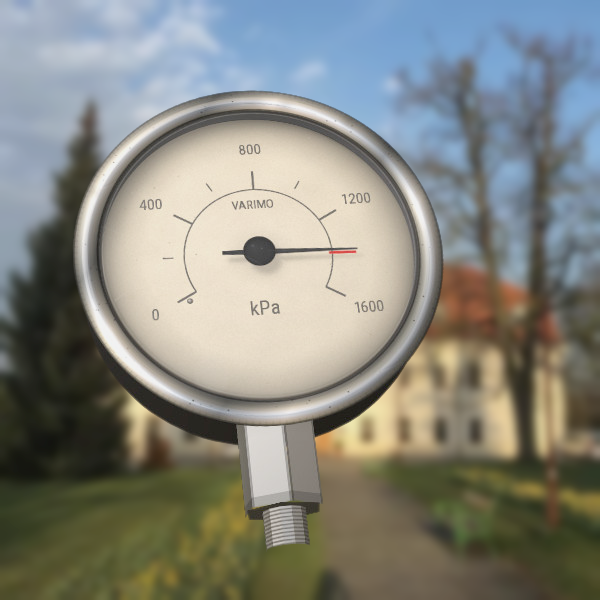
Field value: 1400 kPa
